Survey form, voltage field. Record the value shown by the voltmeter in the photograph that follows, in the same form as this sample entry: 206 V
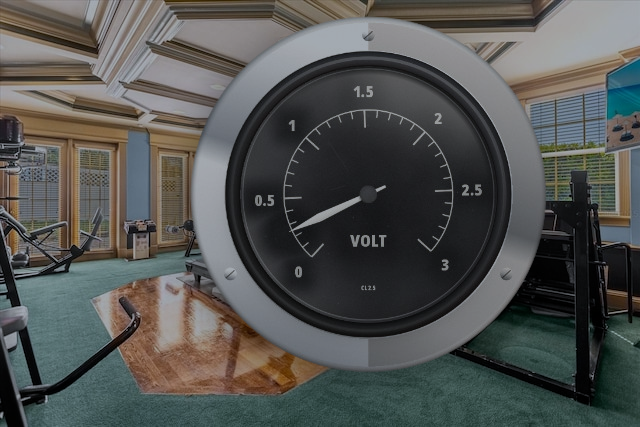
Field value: 0.25 V
